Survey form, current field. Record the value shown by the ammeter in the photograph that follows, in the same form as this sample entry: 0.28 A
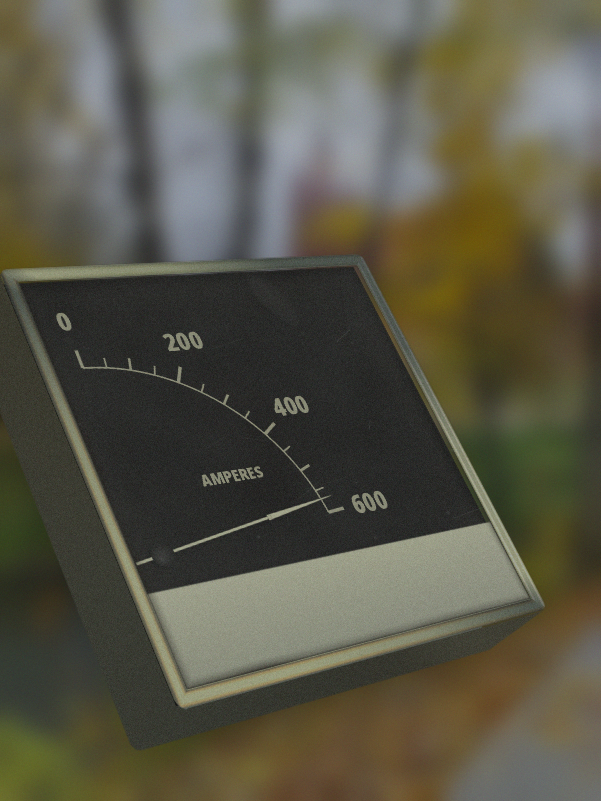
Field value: 575 A
